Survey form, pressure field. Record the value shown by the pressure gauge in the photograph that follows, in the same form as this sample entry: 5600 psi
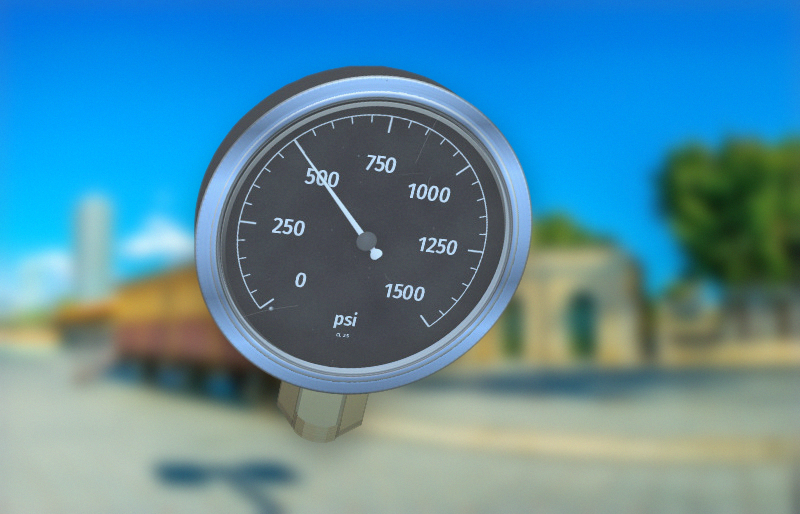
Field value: 500 psi
